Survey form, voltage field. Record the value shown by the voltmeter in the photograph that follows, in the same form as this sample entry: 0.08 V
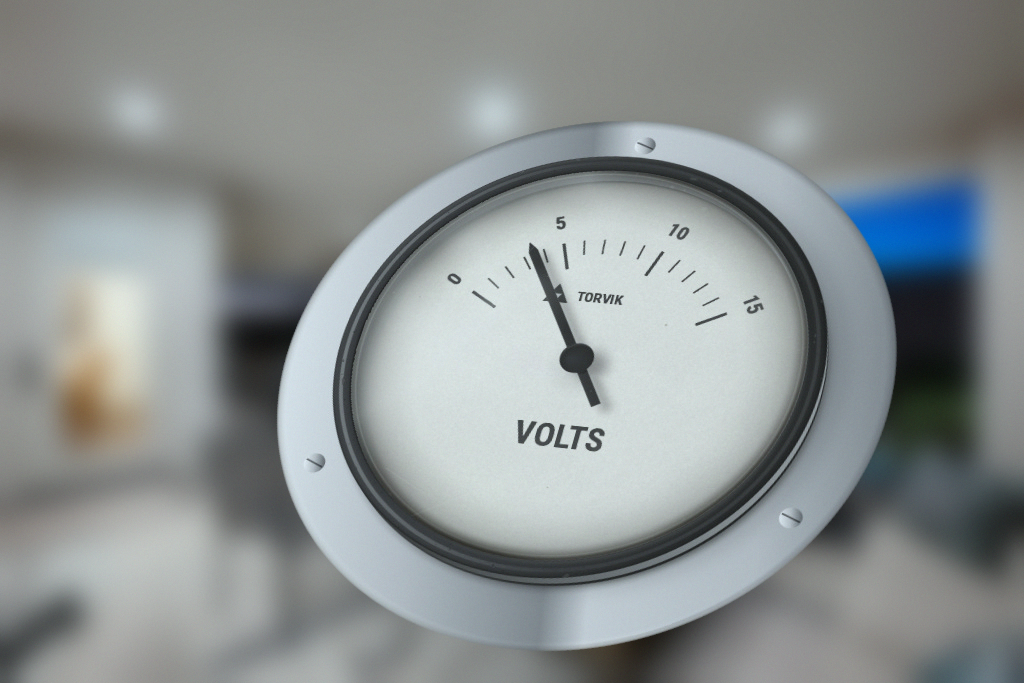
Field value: 3.5 V
